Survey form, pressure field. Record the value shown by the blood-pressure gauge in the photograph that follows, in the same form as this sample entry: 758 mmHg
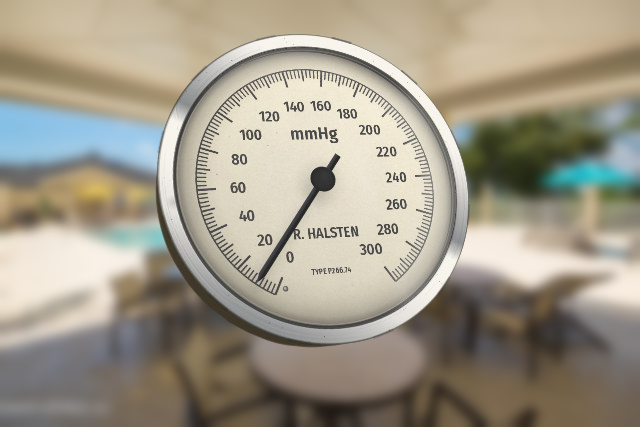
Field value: 10 mmHg
